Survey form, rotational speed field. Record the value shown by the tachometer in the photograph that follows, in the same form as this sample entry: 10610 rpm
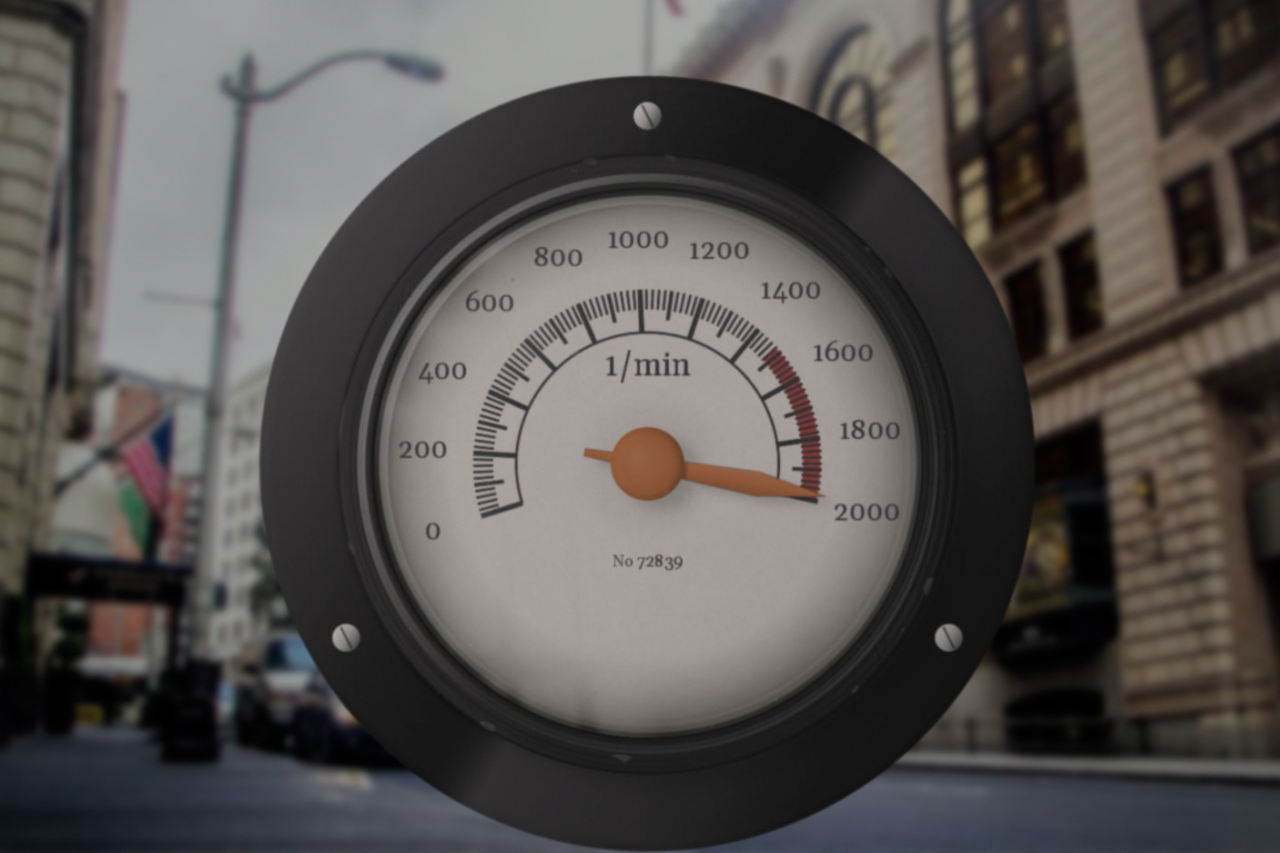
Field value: 1980 rpm
